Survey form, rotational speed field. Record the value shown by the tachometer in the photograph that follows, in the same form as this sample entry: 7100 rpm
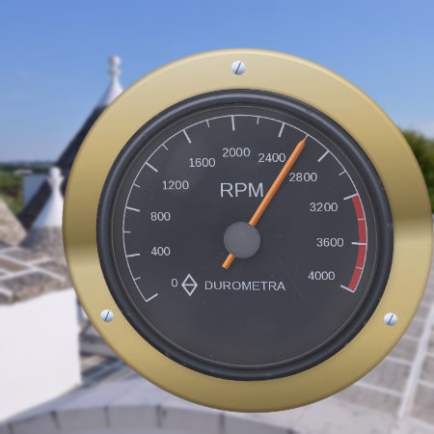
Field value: 2600 rpm
